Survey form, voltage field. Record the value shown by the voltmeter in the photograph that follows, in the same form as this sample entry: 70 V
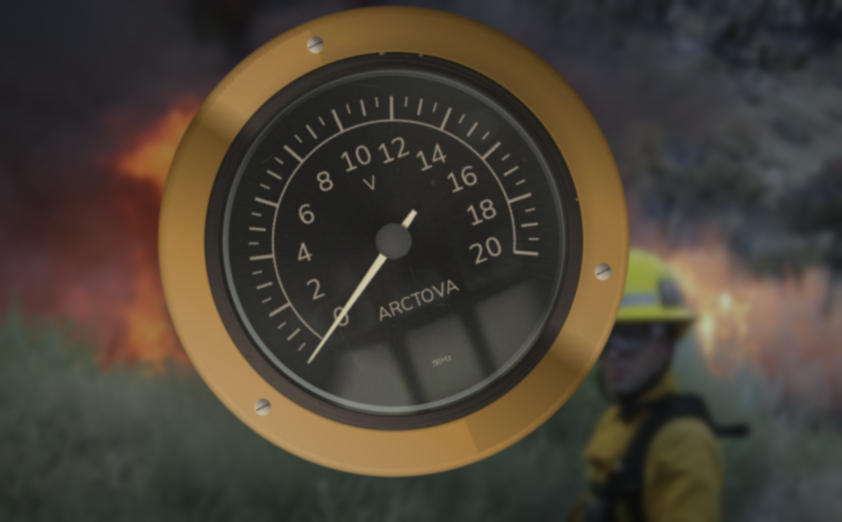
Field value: 0 V
